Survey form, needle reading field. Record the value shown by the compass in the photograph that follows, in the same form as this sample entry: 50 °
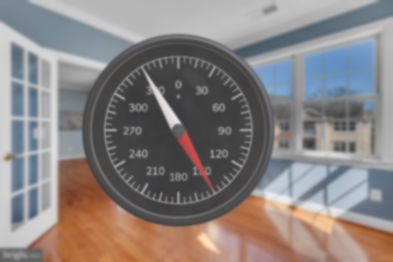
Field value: 150 °
